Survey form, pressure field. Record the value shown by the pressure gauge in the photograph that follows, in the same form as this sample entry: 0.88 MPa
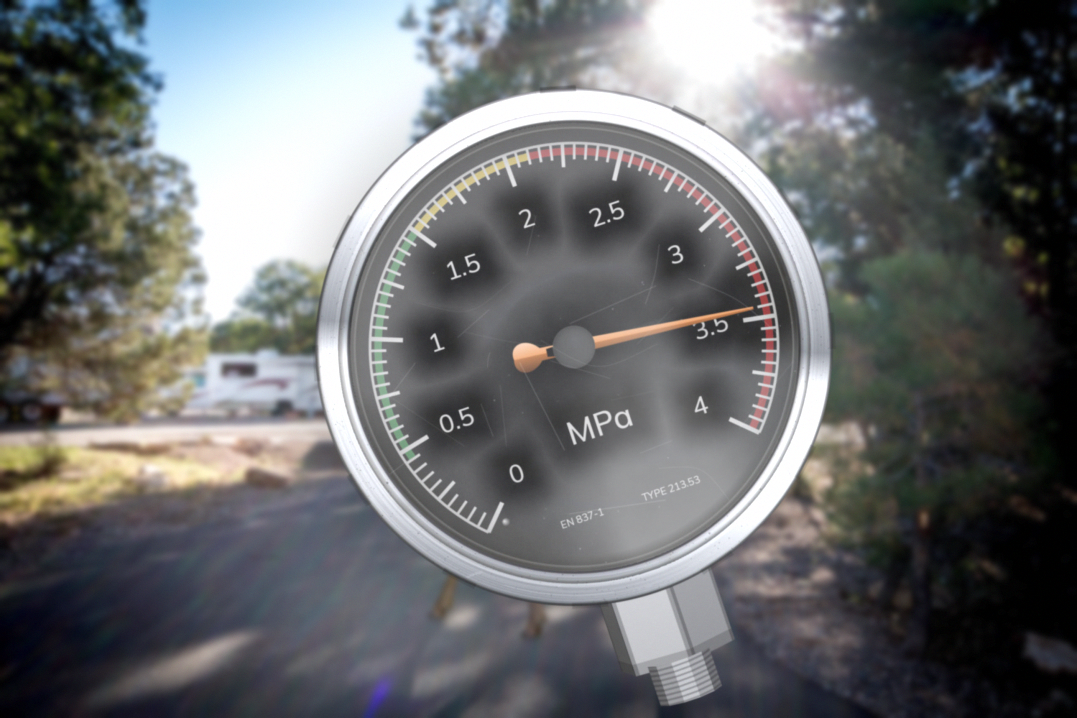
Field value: 3.45 MPa
